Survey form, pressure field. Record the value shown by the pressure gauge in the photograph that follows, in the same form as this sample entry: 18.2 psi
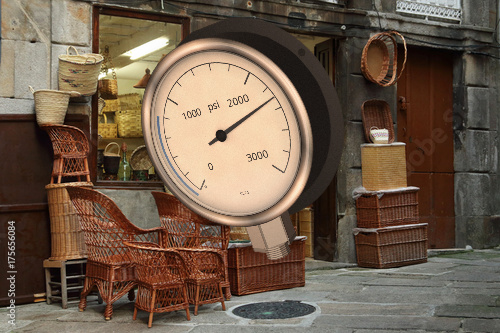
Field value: 2300 psi
